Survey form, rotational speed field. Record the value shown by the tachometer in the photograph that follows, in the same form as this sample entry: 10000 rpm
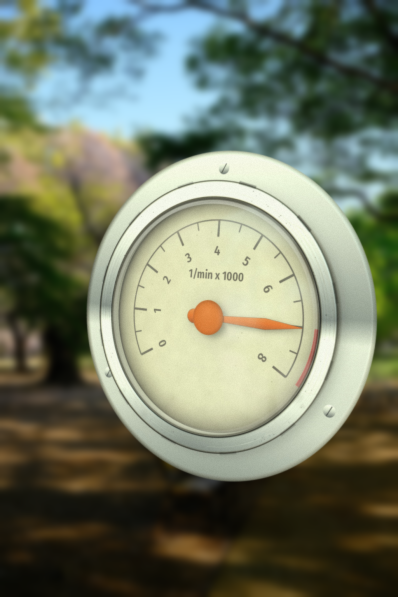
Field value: 7000 rpm
